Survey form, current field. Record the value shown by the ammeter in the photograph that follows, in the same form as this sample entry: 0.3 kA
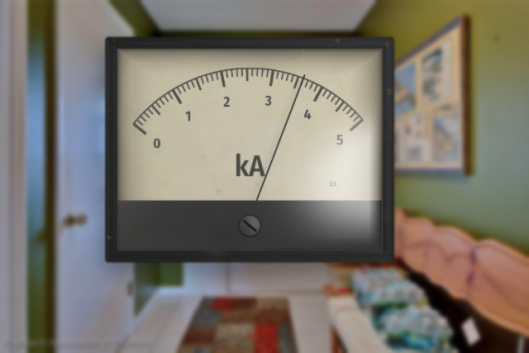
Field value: 3.6 kA
